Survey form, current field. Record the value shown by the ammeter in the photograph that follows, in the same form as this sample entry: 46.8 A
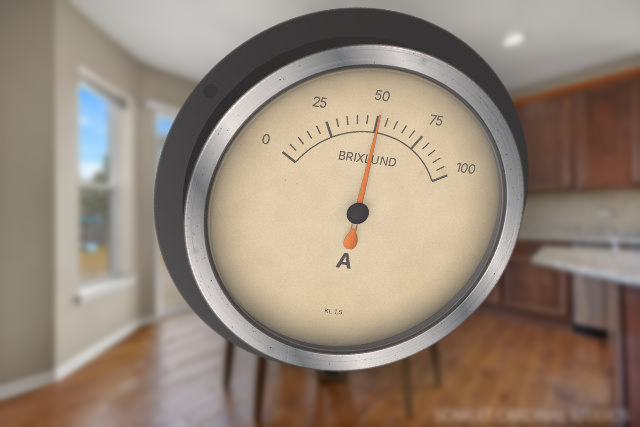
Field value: 50 A
